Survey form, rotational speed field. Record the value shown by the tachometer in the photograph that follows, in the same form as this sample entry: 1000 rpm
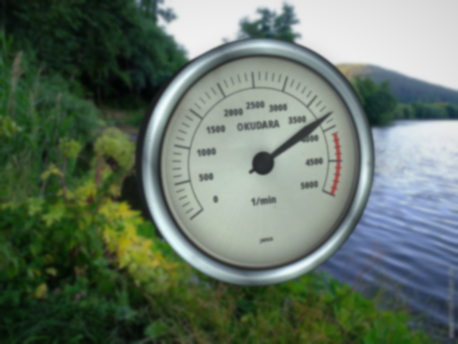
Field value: 3800 rpm
